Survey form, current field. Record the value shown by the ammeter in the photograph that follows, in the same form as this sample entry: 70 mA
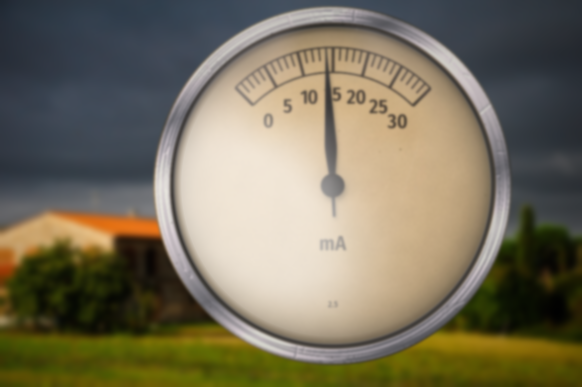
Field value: 14 mA
